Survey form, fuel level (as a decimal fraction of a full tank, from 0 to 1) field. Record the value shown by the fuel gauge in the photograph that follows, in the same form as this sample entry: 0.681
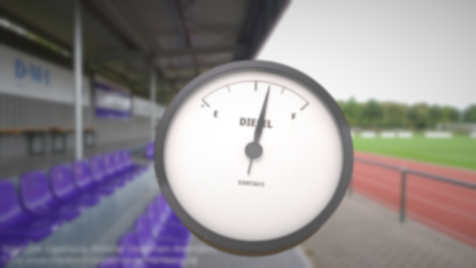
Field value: 0.625
